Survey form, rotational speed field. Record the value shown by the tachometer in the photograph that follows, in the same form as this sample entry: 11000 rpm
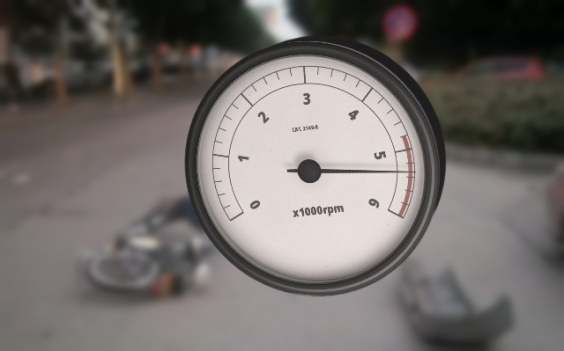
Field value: 5300 rpm
